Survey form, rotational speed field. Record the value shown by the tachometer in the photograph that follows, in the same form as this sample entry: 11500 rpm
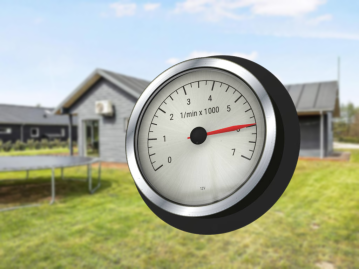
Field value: 6000 rpm
